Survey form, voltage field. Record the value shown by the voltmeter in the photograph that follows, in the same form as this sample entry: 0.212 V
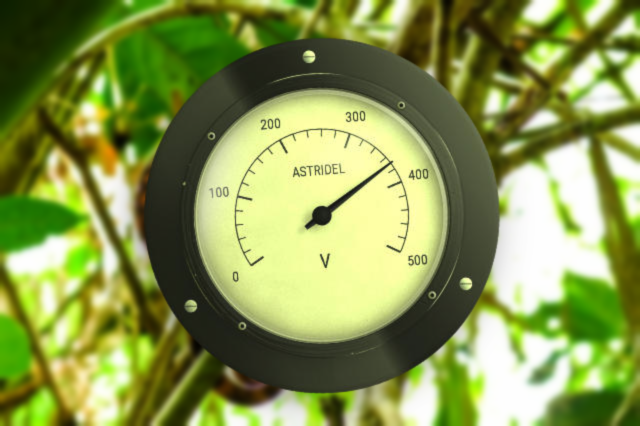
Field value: 370 V
